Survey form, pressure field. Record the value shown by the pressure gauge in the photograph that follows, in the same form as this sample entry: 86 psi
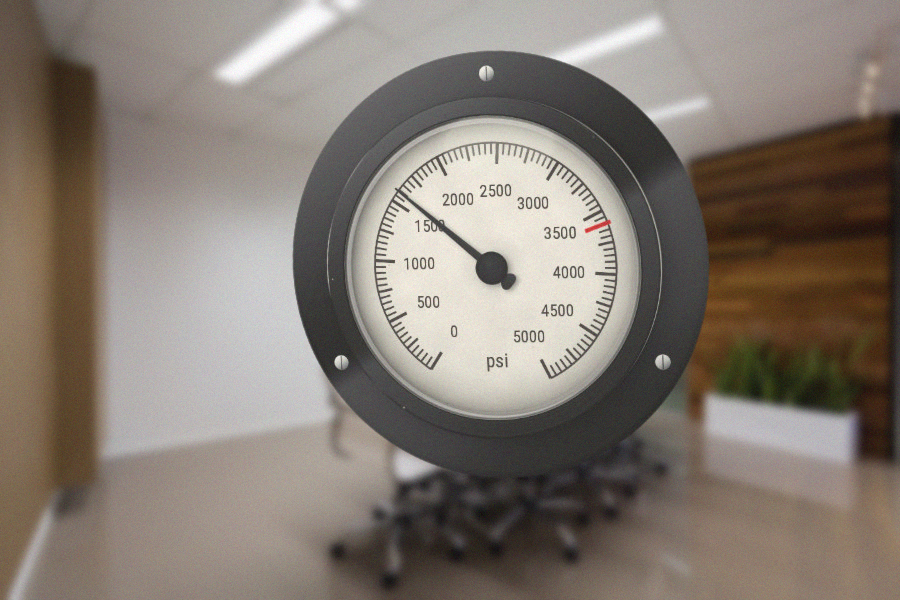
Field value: 1600 psi
